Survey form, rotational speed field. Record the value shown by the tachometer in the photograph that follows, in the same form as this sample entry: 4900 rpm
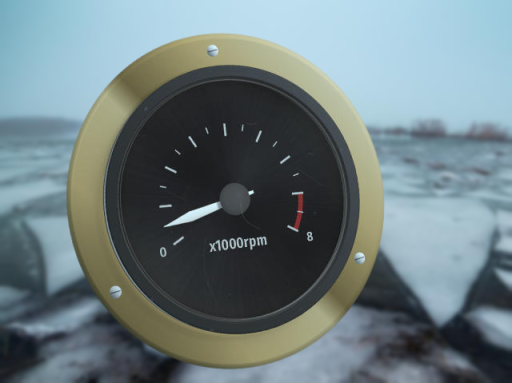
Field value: 500 rpm
